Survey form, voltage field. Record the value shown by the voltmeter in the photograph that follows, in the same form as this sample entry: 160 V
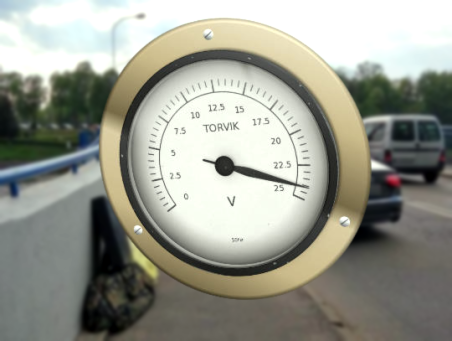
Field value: 24 V
